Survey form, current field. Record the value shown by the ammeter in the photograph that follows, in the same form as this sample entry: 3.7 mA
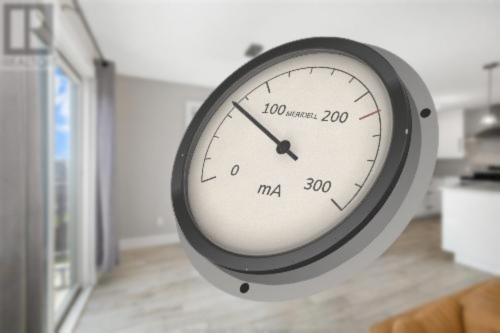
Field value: 70 mA
